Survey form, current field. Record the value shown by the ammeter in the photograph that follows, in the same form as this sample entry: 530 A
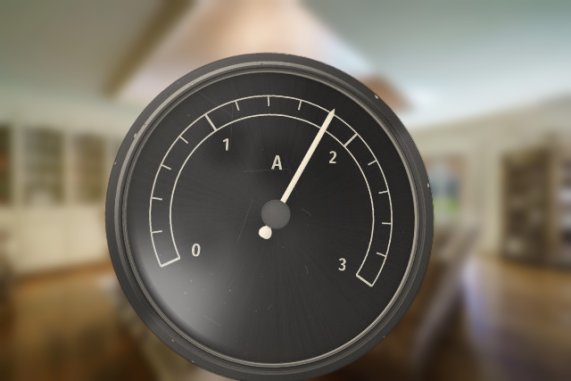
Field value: 1.8 A
